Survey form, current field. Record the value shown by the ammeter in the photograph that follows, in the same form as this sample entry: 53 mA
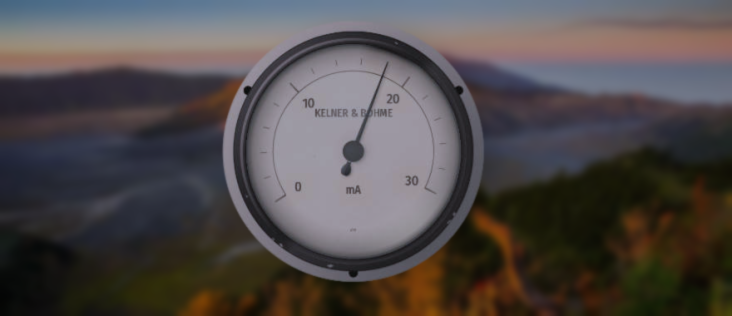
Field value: 18 mA
